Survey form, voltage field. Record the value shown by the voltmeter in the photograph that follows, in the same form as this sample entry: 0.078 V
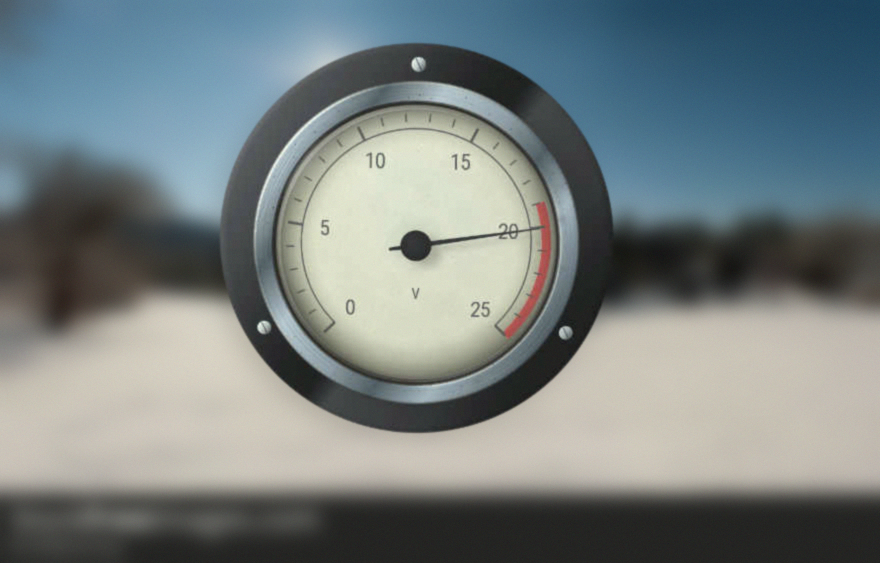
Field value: 20 V
